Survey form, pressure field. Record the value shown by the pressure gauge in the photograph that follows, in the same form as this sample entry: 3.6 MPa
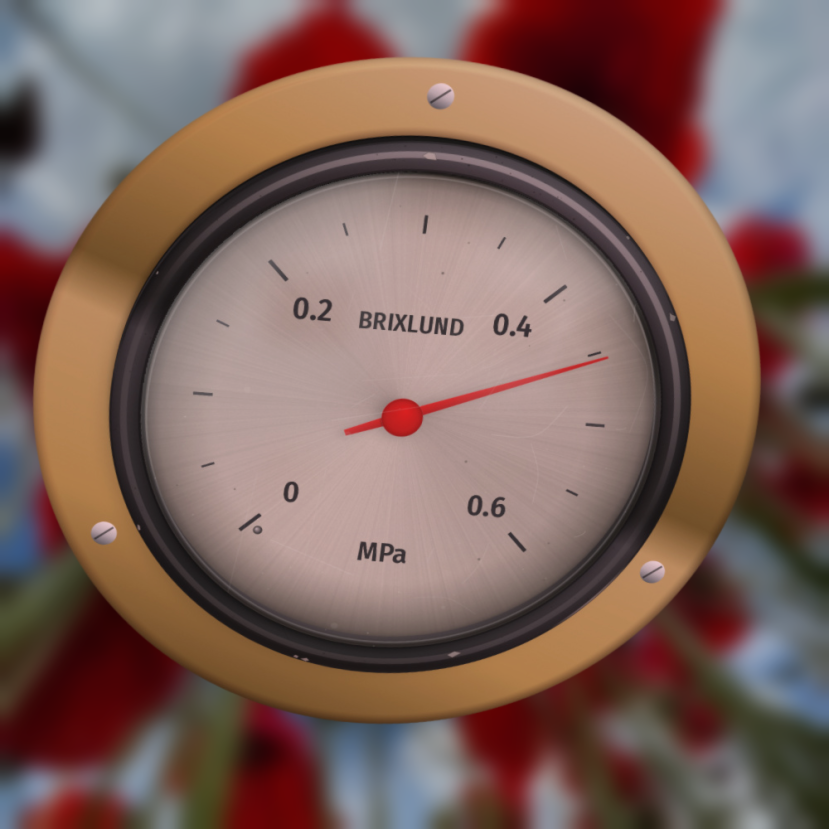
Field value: 0.45 MPa
